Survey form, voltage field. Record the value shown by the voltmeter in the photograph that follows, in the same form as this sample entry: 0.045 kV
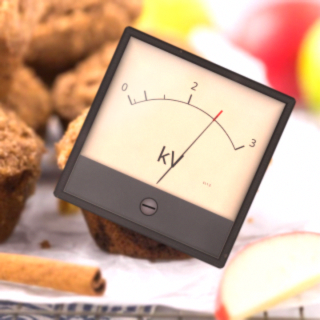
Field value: 2.5 kV
